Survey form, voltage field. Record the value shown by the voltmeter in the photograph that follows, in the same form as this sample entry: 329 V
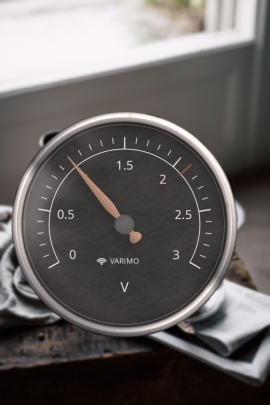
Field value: 1 V
